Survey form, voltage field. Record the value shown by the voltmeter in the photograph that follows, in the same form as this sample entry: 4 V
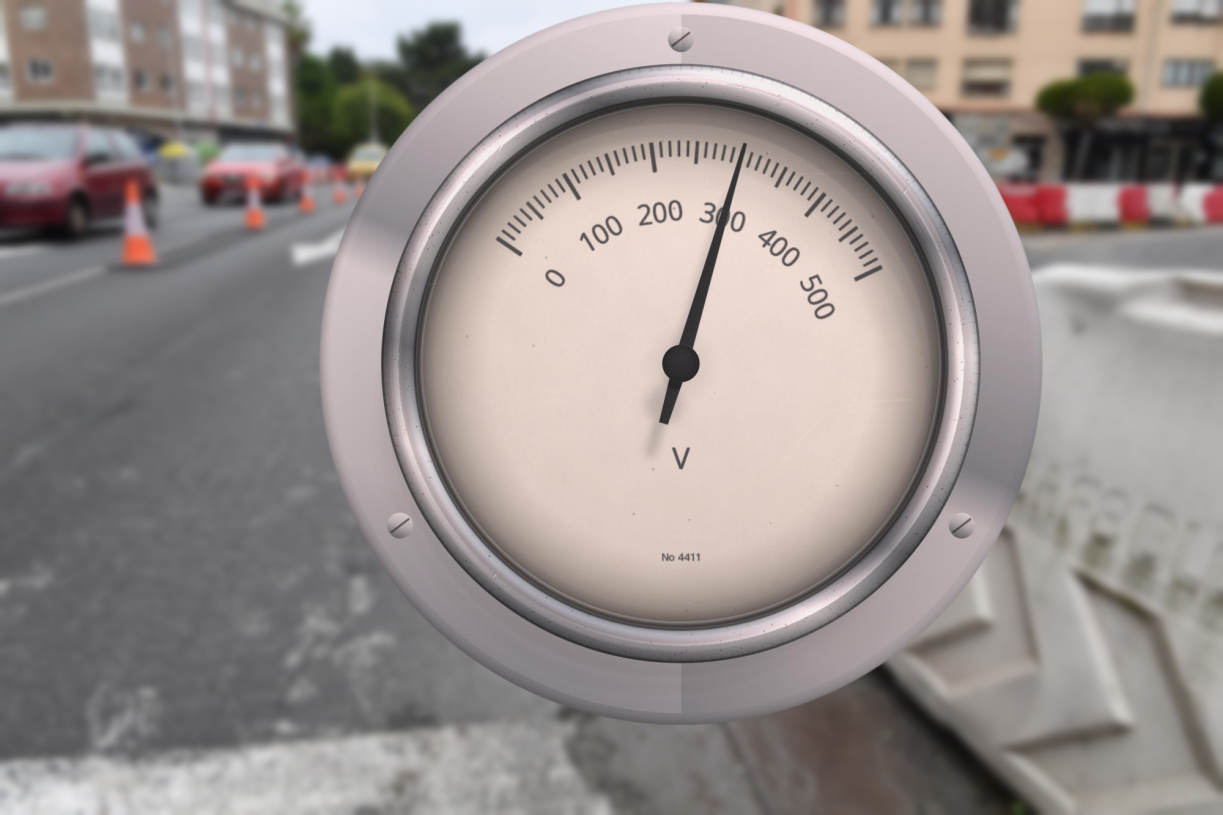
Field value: 300 V
